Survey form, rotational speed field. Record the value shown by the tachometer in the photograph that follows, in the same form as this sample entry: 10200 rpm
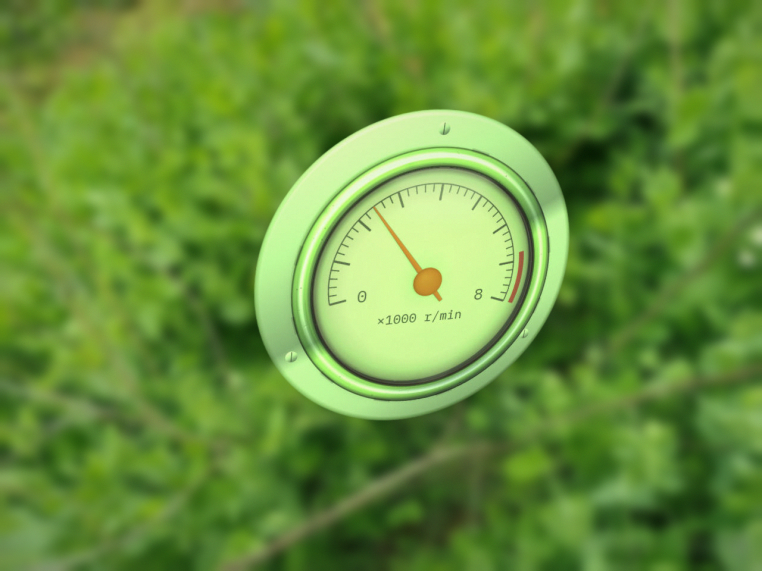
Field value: 2400 rpm
